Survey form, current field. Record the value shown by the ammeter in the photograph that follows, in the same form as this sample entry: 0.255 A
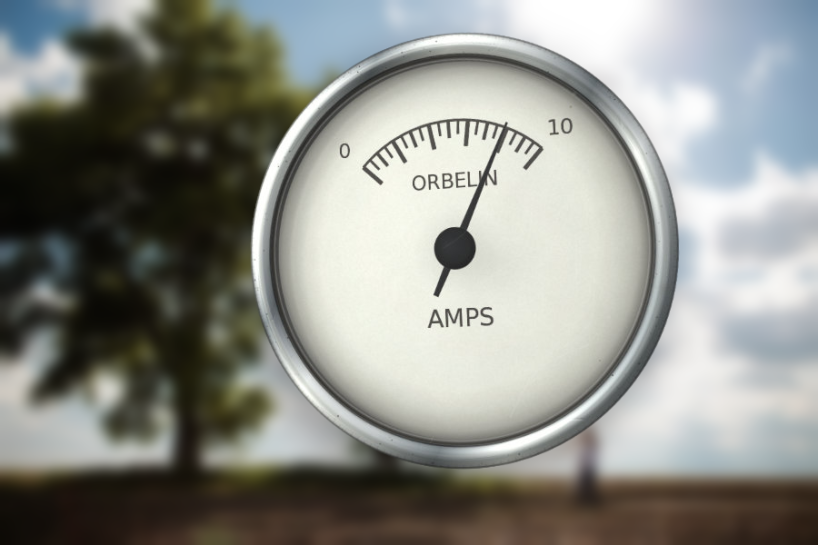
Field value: 8 A
